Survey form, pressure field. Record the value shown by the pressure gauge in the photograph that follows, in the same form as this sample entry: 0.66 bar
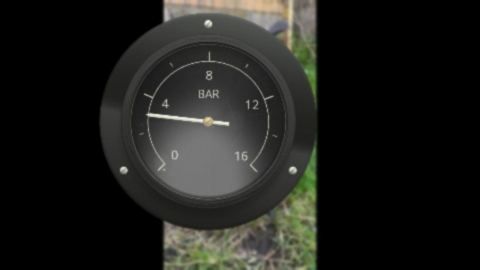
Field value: 3 bar
